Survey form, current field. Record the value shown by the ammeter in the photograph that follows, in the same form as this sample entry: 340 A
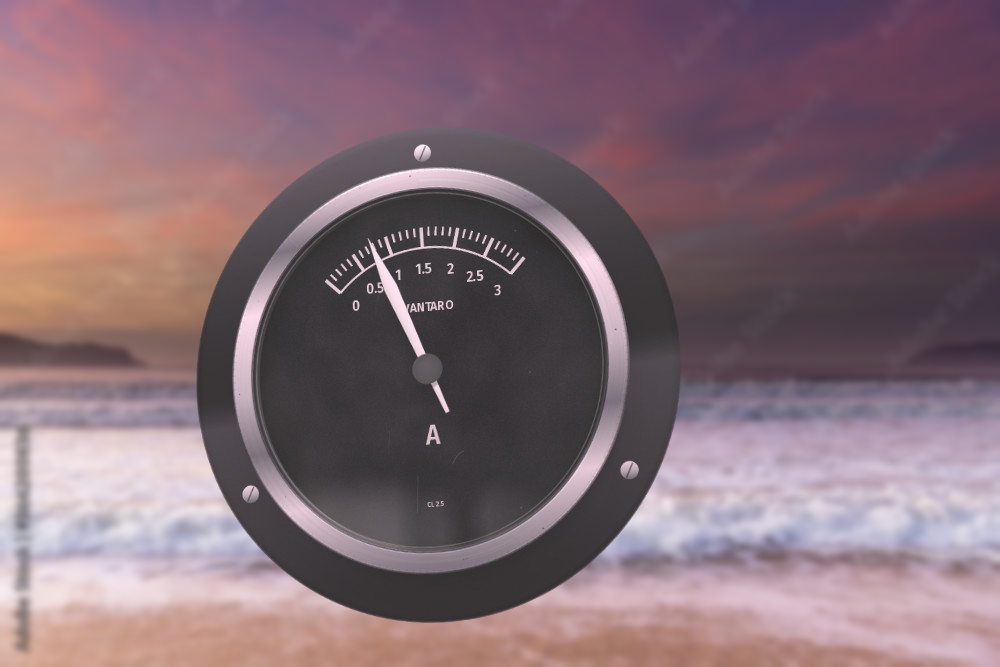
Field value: 0.8 A
